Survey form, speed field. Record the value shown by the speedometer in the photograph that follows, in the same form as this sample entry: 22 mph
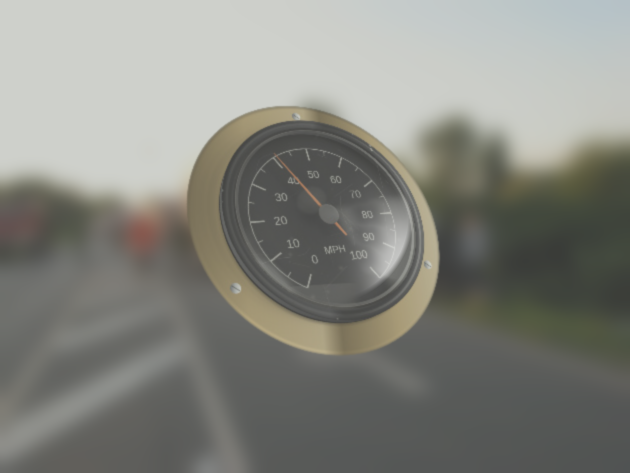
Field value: 40 mph
